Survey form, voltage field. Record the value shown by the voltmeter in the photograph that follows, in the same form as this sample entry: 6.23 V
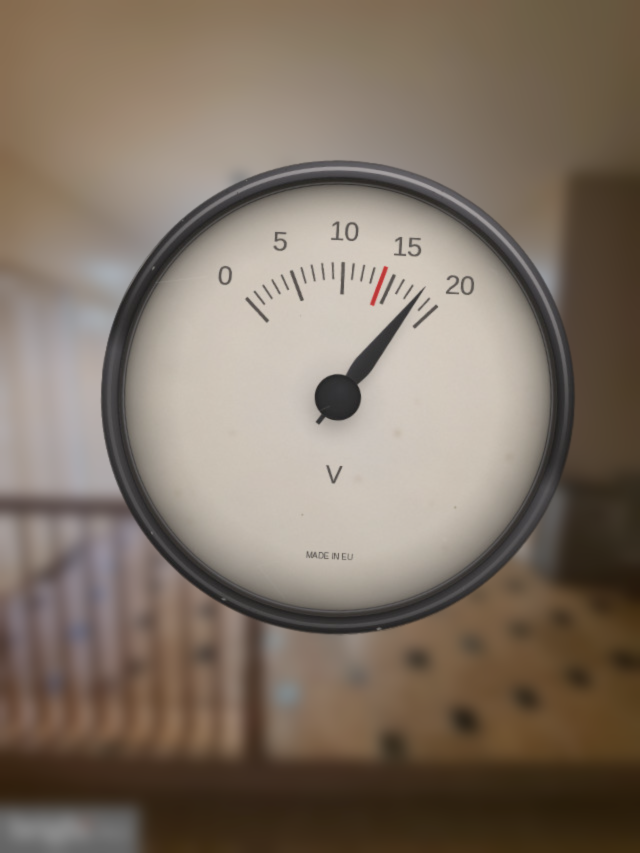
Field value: 18 V
